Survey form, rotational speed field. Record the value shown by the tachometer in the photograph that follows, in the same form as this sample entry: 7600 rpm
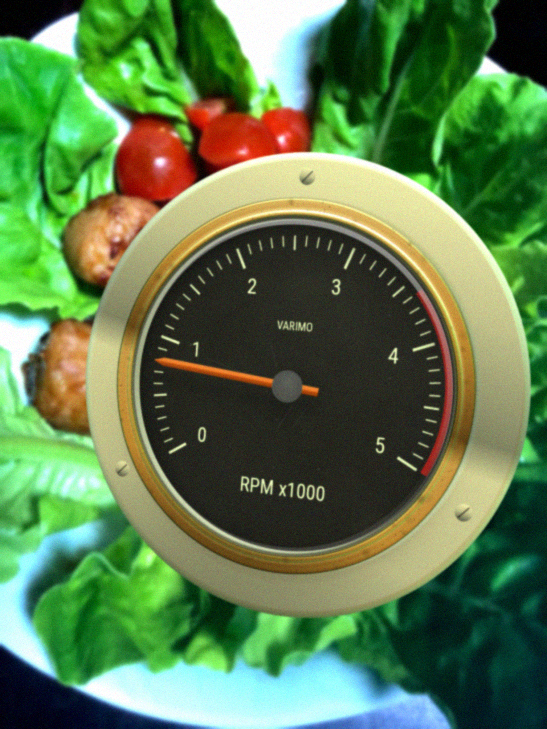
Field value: 800 rpm
